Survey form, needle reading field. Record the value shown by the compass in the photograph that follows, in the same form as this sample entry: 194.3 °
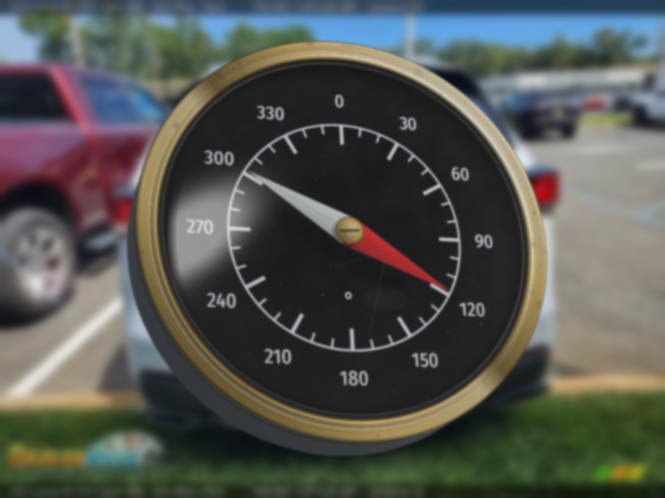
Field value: 120 °
